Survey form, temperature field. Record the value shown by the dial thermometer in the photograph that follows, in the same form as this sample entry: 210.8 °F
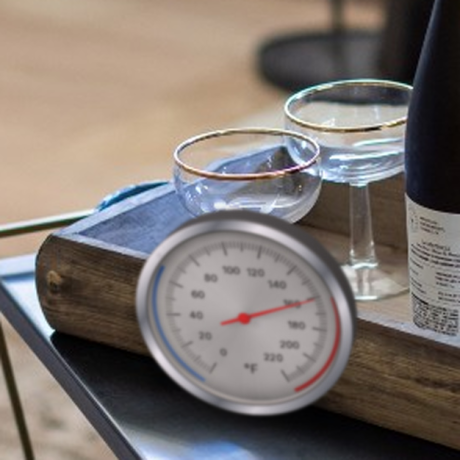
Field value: 160 °F
